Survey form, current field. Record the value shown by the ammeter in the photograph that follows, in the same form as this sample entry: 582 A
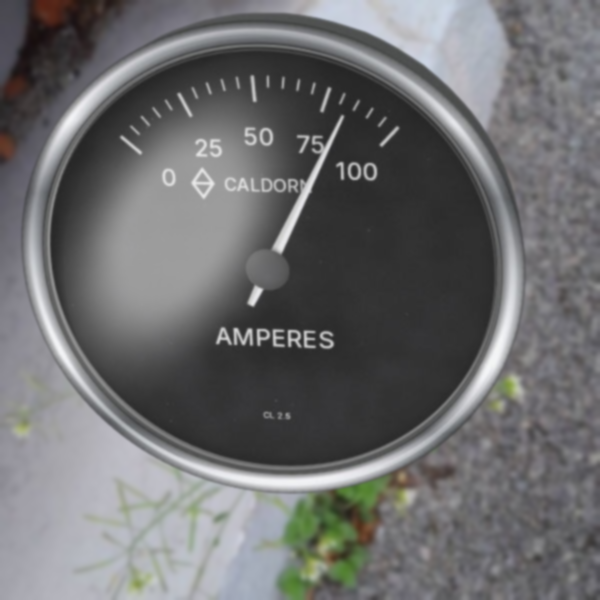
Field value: 82.5 A
